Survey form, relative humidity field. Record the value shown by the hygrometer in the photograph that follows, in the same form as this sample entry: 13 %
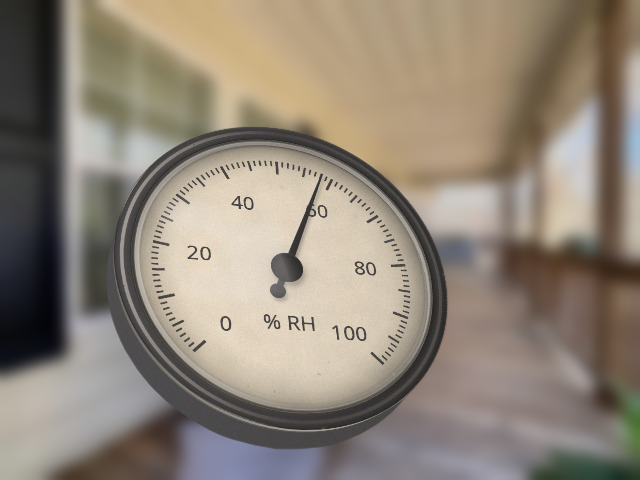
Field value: 58 %
